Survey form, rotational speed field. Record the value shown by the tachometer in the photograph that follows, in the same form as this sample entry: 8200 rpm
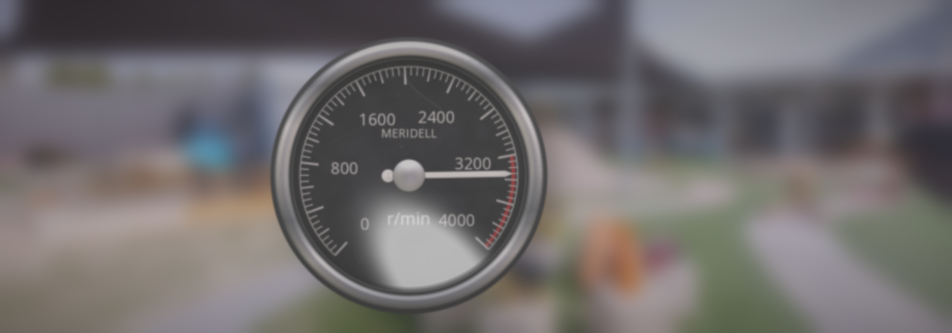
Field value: 3350 rpm
